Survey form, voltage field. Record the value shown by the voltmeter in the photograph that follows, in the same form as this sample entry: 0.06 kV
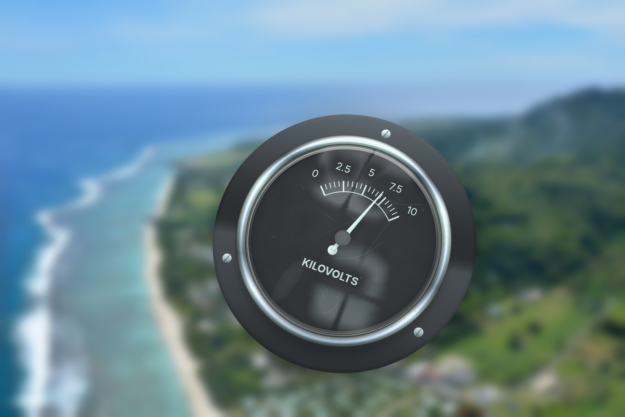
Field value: 7 kV
